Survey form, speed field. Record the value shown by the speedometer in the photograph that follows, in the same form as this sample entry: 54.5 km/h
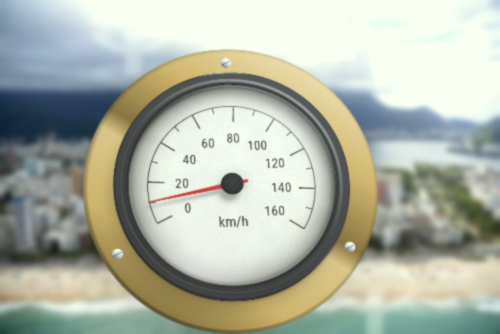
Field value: 10 km/h
